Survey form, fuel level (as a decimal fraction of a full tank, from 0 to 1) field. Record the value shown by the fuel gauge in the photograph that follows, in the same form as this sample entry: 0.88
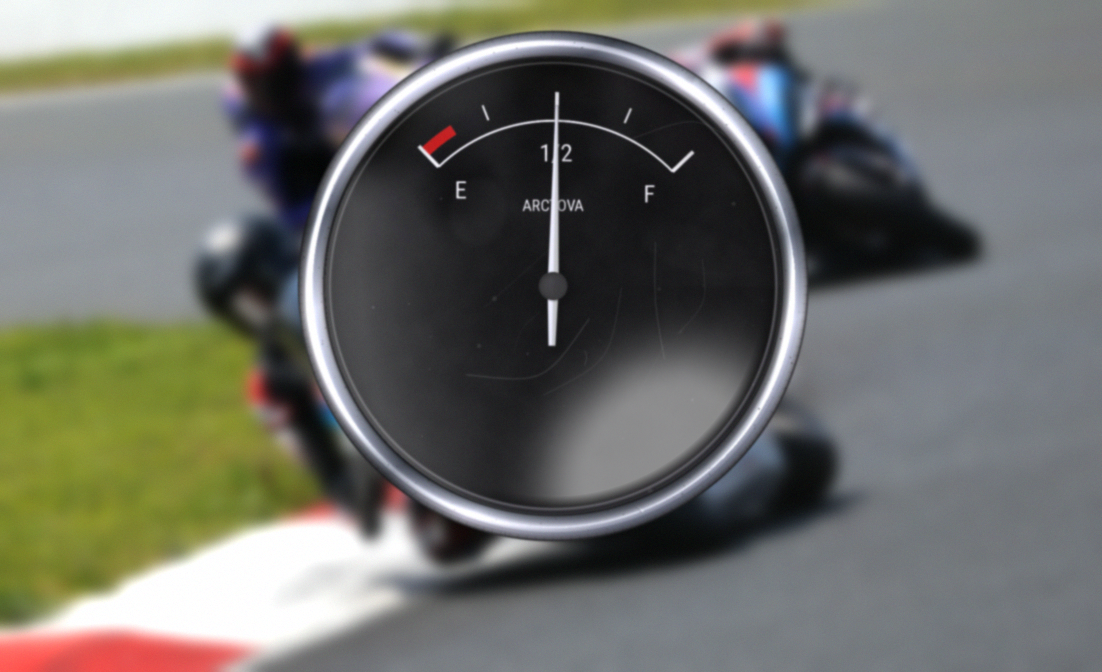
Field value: 0.5
